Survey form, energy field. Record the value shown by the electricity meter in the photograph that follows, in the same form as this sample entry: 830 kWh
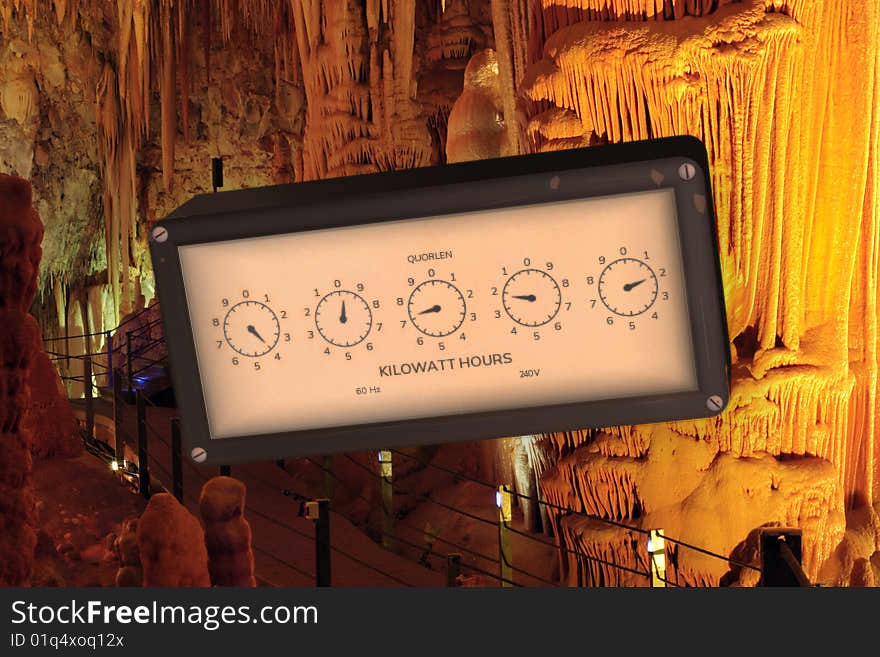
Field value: 39722 kWh
